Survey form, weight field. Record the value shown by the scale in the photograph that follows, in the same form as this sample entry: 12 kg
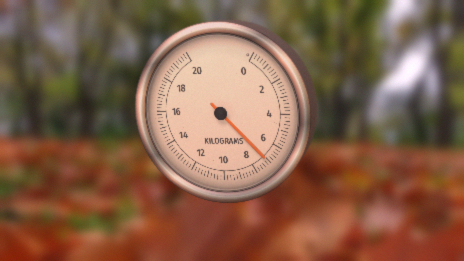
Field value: 7 kg
